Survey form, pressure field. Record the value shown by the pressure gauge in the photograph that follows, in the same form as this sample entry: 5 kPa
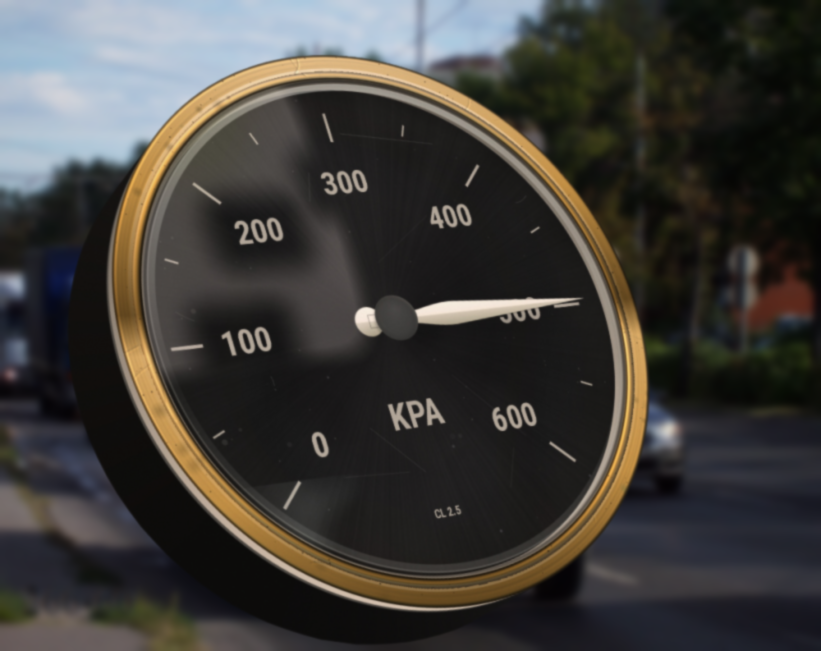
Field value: 500 kPa
